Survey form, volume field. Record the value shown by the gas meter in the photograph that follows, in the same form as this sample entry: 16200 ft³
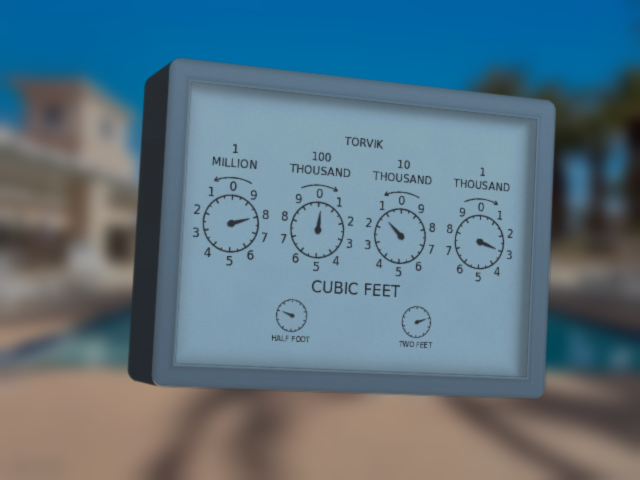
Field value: 801300 ft³
